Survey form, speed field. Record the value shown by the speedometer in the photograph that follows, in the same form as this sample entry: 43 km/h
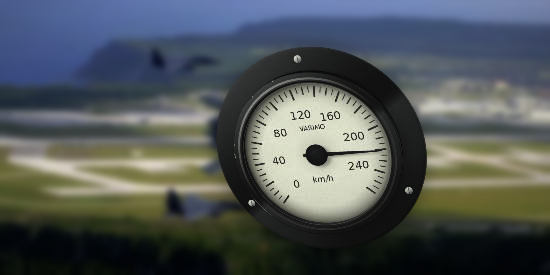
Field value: 220 km/h
